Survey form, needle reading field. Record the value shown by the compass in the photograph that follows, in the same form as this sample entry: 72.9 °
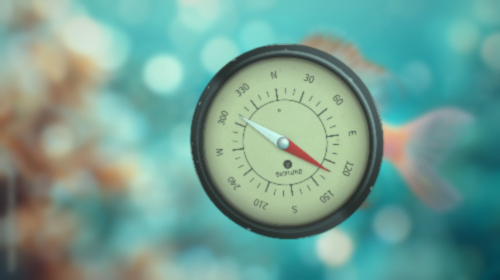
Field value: 130 °
